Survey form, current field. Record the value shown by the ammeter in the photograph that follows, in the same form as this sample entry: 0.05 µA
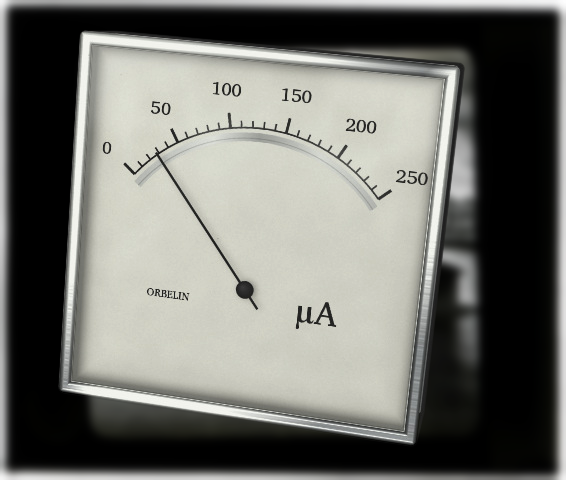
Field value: 30 µA
